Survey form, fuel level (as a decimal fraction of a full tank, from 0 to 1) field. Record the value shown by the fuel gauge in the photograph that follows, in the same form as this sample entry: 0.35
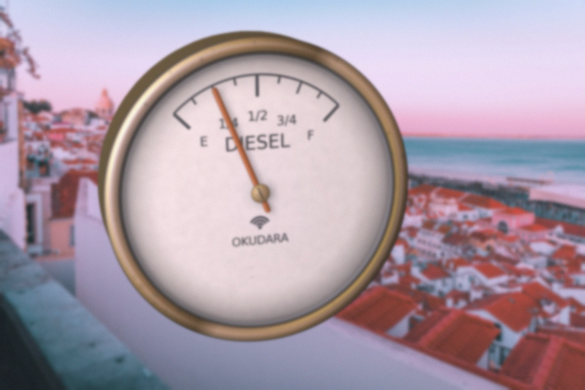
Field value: 0.25
